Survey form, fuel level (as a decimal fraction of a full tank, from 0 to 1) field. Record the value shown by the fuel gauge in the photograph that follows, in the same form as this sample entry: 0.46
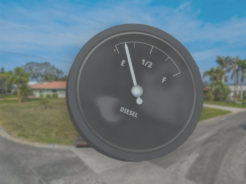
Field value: 0.125
